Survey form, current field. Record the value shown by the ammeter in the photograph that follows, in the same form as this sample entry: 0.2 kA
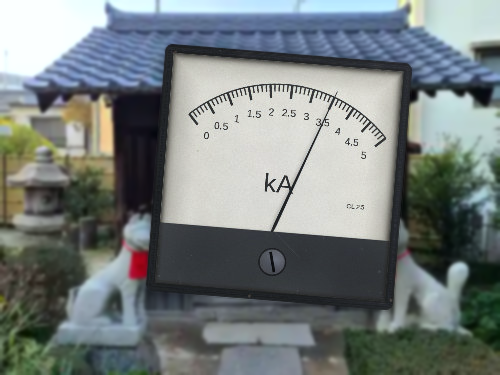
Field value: 3.5 kA
